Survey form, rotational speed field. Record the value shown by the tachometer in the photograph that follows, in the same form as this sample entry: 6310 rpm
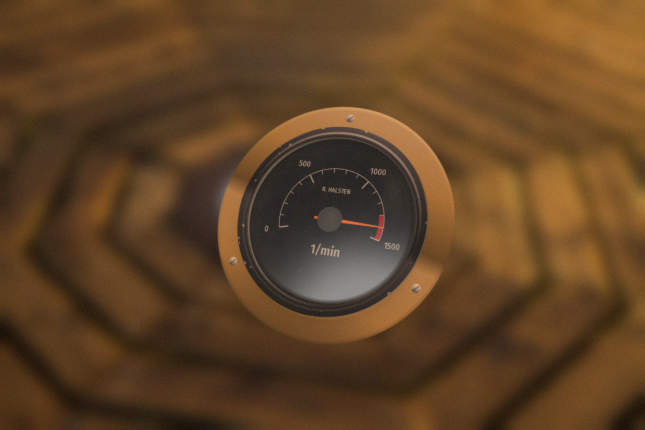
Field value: 1400 rpm
